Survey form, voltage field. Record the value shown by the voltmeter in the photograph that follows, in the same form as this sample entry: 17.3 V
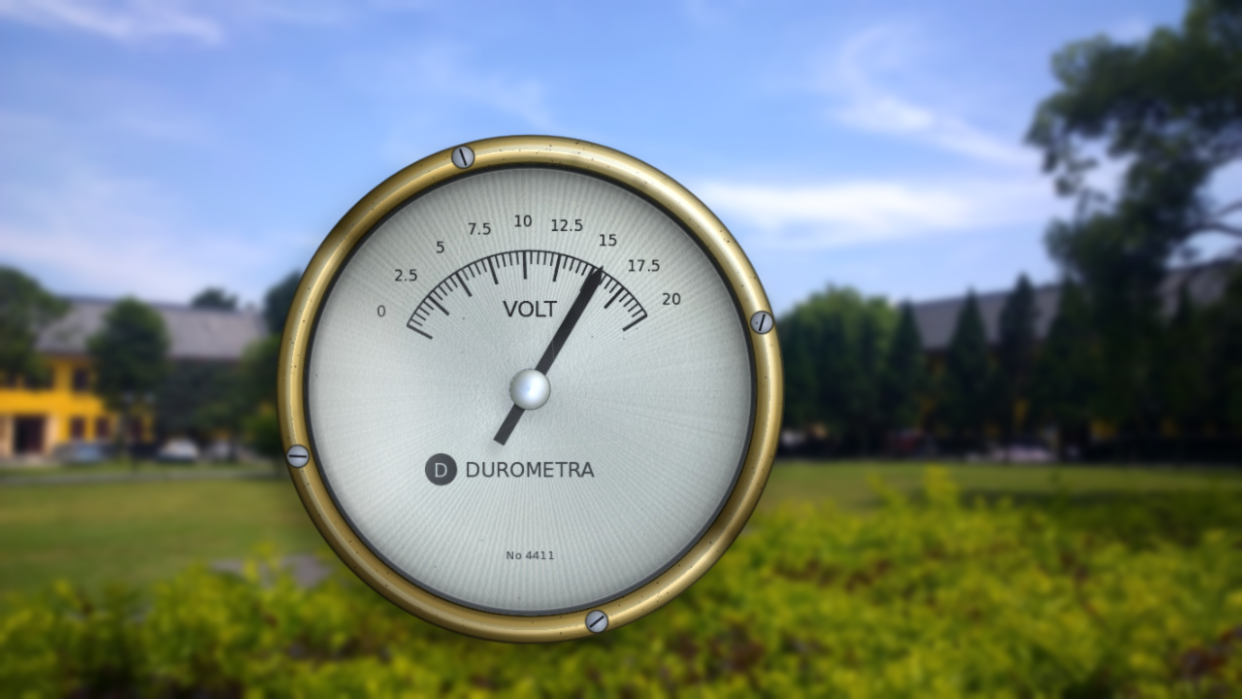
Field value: 15.5 V
